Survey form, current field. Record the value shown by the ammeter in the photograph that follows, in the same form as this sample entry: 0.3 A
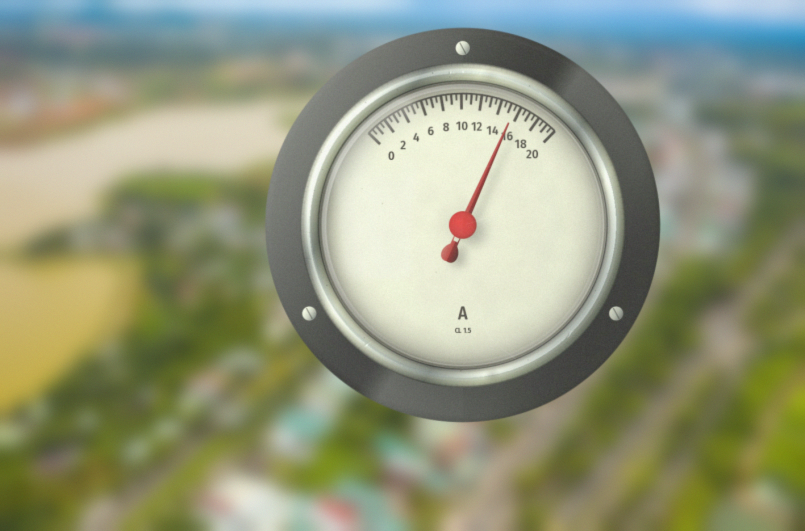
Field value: 15.5 A
